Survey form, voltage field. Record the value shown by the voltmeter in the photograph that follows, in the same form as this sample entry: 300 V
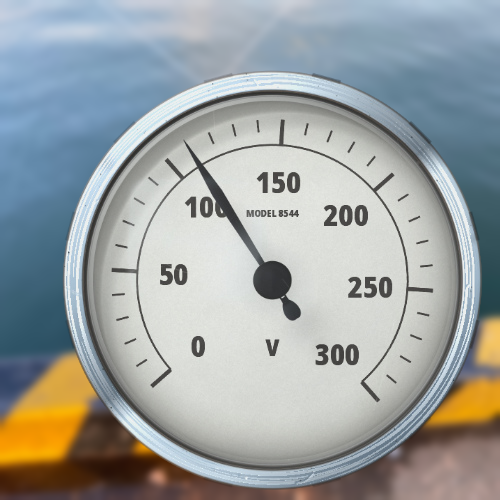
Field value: 110 V
